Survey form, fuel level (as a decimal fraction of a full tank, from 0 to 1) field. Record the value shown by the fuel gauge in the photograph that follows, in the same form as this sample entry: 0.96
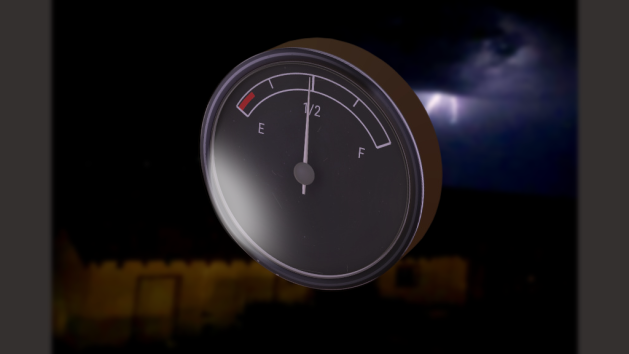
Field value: 0.5
